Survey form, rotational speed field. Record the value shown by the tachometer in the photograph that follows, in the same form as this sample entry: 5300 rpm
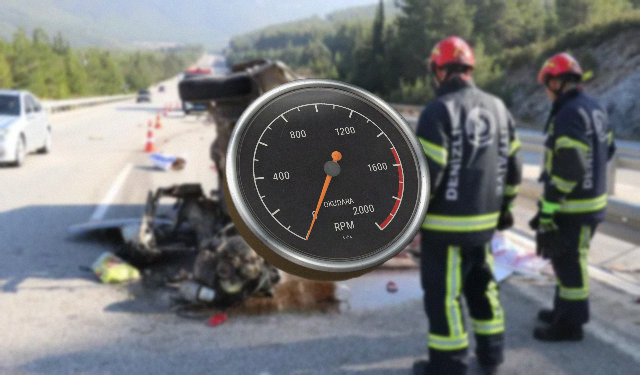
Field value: 0 rpm
